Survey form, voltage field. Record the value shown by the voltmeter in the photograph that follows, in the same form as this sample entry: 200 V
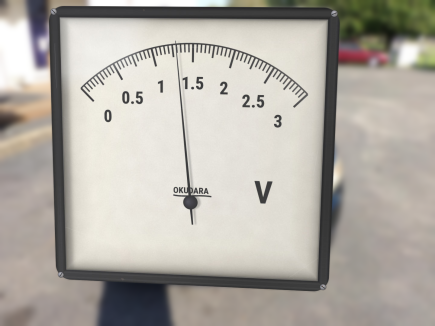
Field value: 1.3 V
